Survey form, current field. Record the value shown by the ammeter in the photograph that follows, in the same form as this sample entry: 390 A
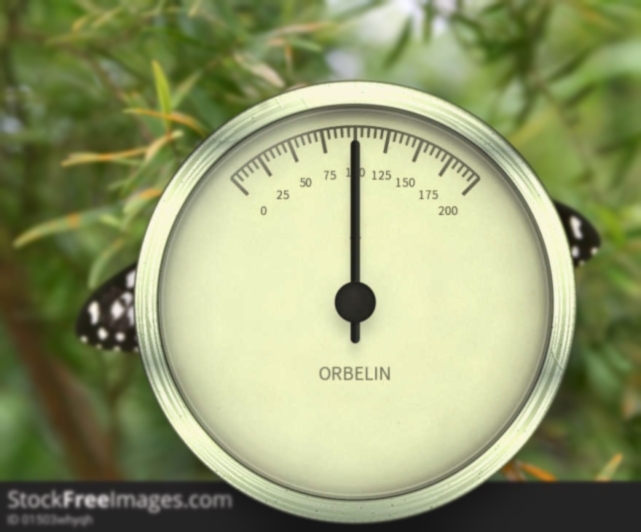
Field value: 100 A
